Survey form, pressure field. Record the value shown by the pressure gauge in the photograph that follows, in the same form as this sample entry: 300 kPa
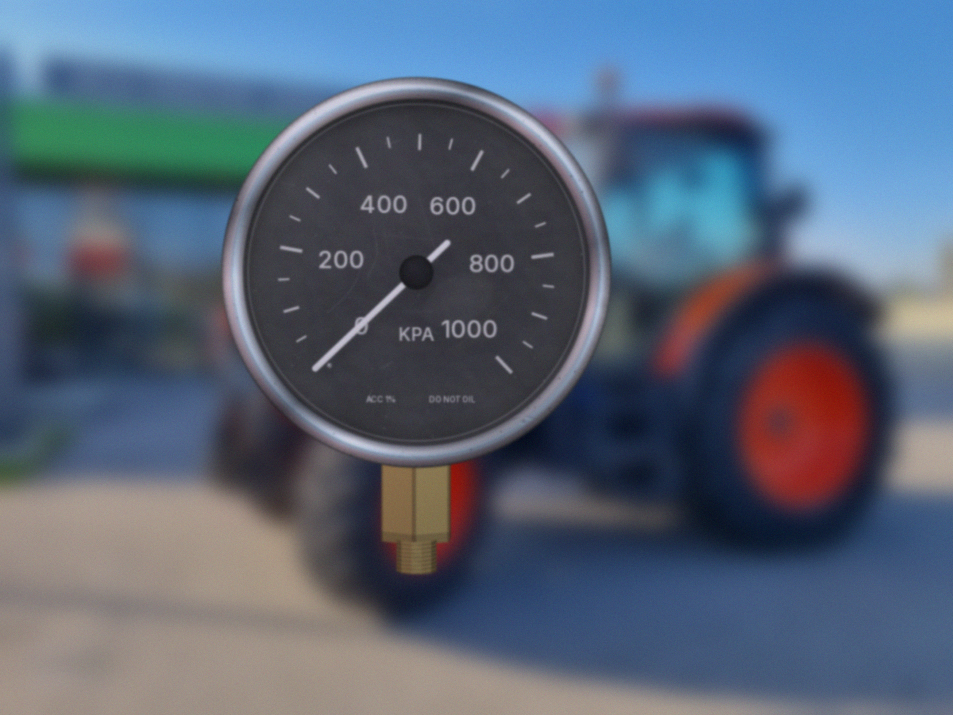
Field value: 0 kPa
